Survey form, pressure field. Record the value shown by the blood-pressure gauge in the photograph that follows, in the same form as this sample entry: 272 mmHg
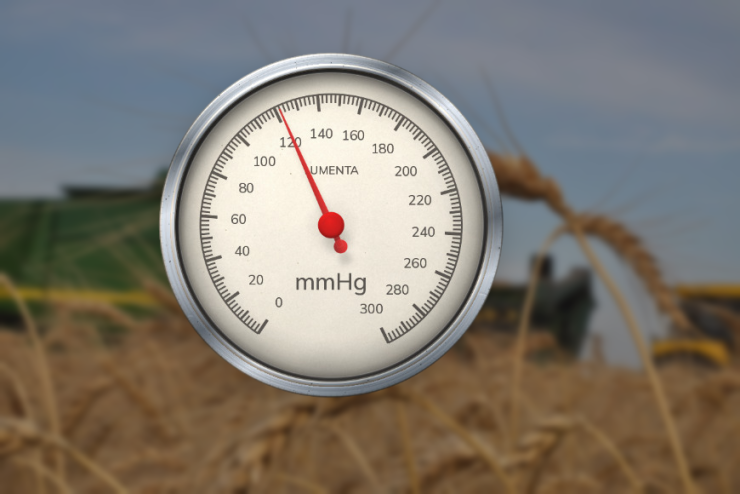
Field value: 122 mmHg
